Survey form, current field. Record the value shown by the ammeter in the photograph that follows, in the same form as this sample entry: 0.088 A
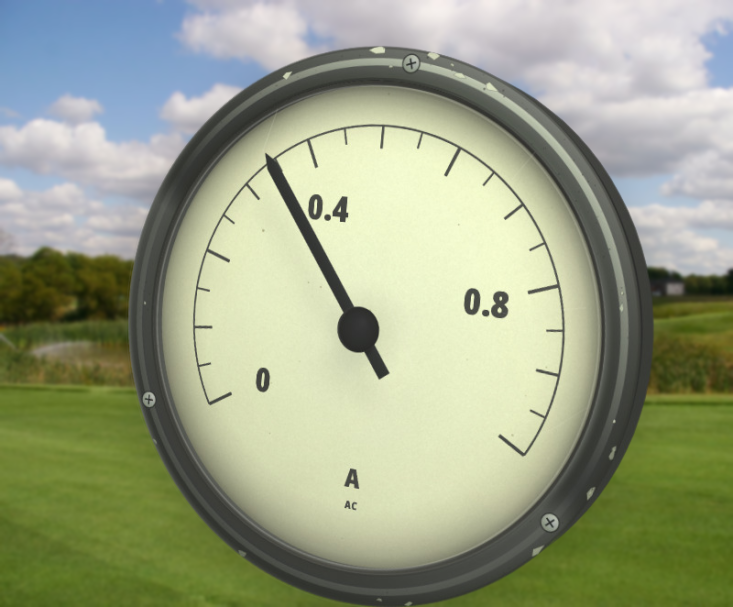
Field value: 0.35 A
